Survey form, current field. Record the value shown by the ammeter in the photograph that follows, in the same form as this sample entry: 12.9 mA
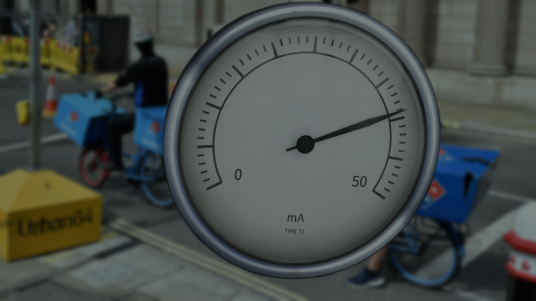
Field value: 39 mA
